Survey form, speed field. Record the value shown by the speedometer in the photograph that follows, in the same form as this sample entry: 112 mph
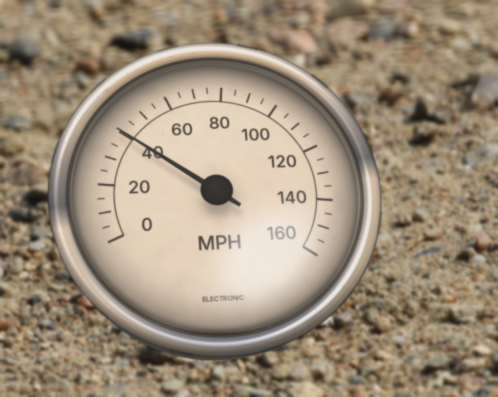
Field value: 40 mph
